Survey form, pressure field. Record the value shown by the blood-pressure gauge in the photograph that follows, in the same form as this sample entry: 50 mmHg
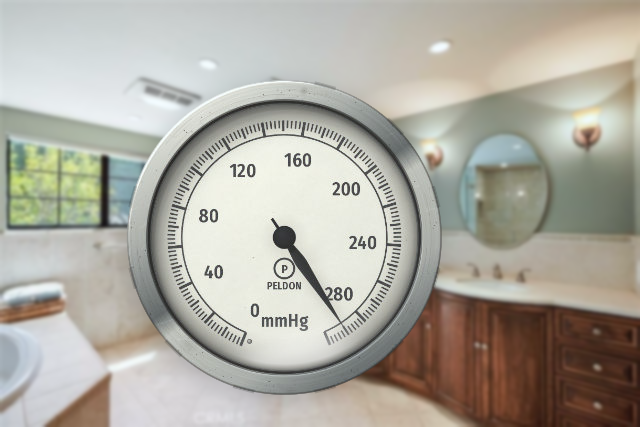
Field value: 290 mmHg
